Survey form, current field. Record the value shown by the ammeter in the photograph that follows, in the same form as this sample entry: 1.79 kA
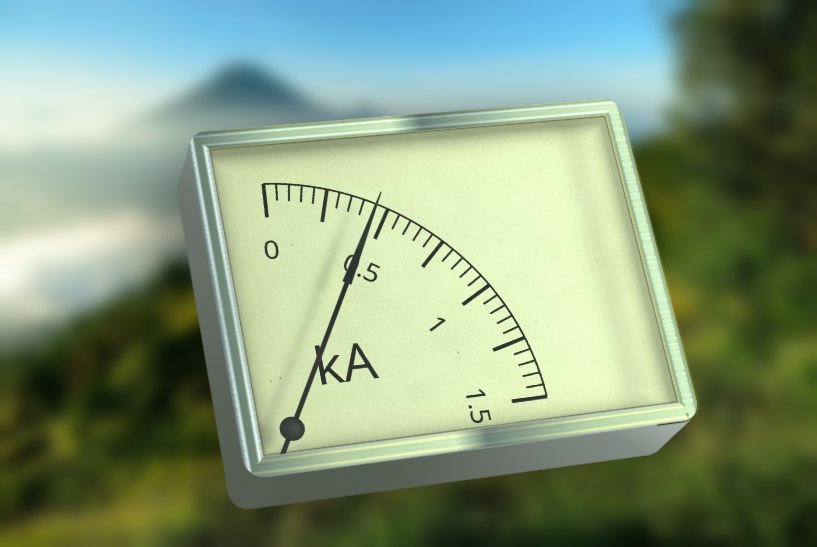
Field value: 0.45 kA
